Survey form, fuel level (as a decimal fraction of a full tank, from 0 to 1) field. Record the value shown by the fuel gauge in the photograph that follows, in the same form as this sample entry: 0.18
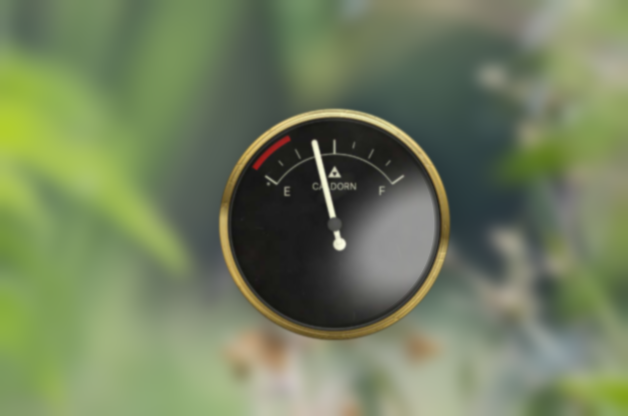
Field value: 0.375
